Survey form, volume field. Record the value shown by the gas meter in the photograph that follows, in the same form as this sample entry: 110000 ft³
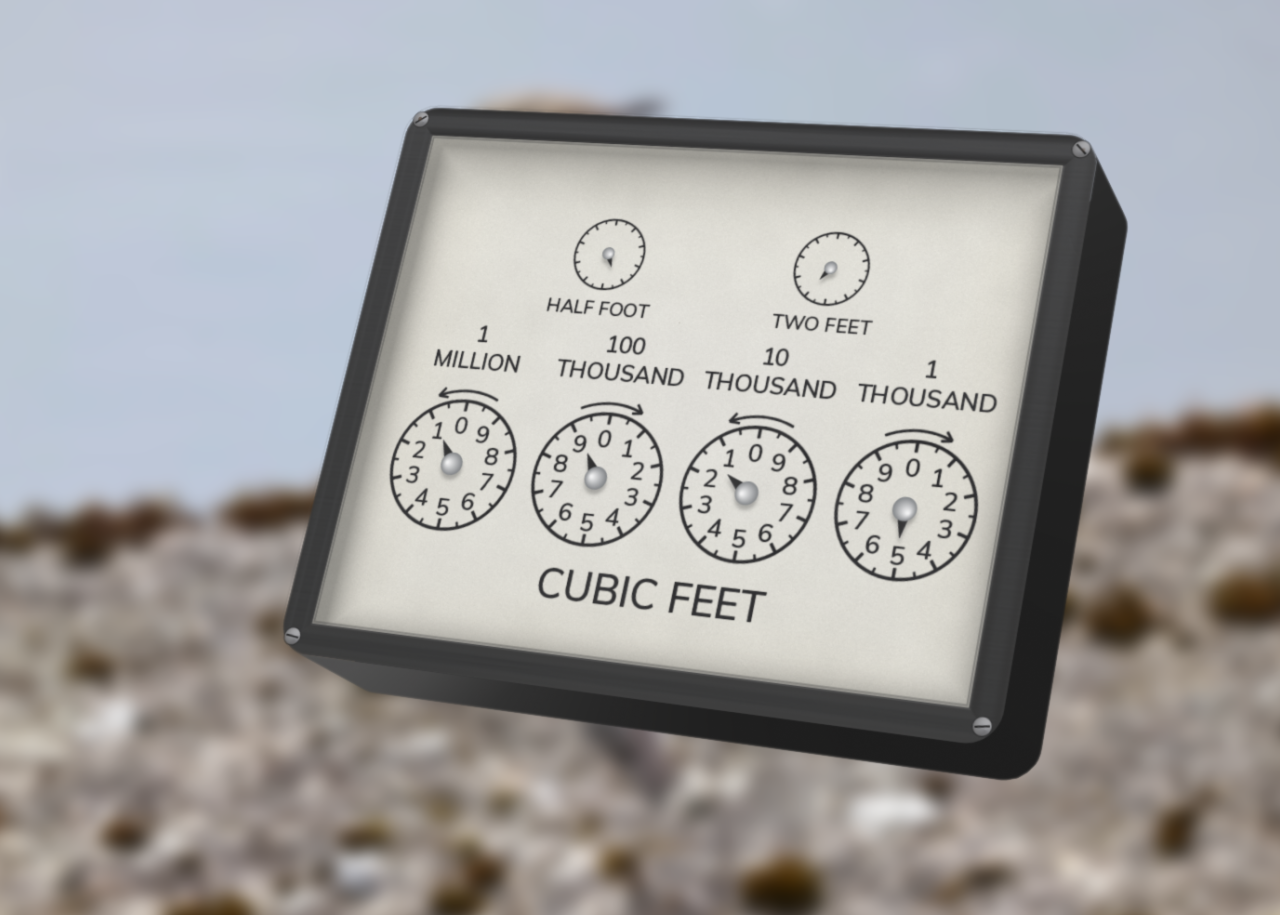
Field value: 91500 ft³
